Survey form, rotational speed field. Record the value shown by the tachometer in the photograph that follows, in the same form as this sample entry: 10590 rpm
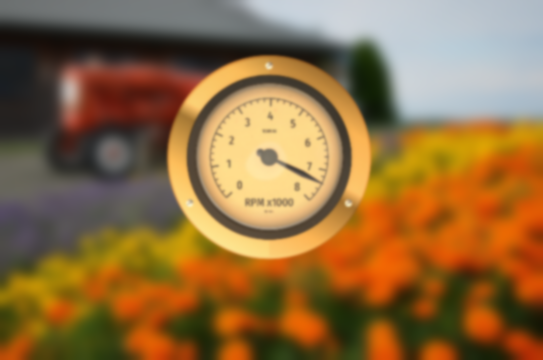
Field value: 7400 rpm
